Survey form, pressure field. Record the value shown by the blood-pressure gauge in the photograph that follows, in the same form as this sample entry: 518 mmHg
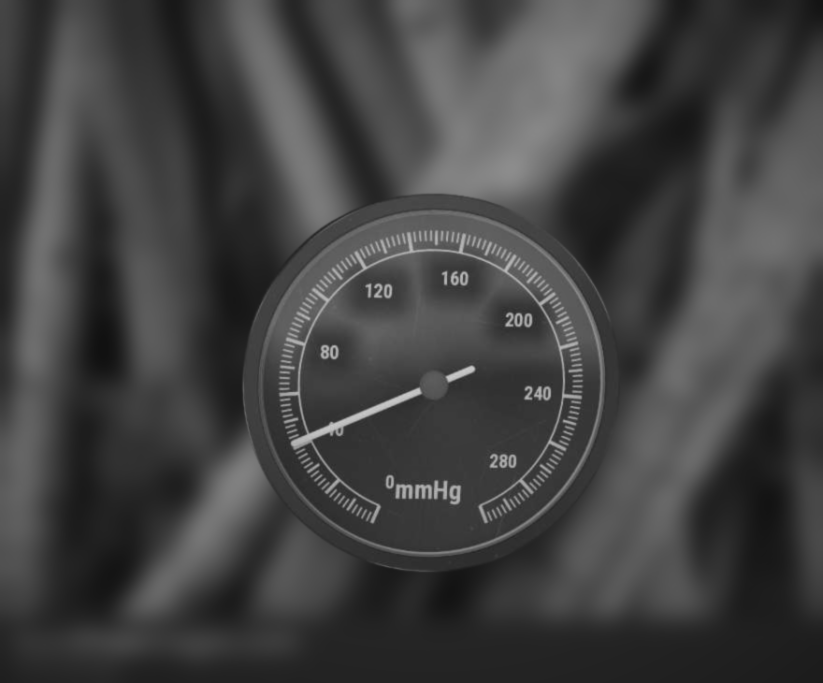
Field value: 42 mmHg
